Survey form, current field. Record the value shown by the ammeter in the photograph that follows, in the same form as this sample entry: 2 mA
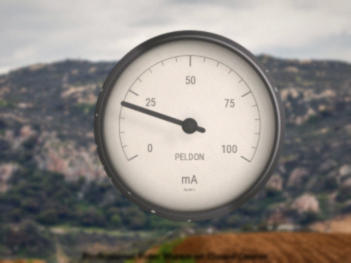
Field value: 20 mA
